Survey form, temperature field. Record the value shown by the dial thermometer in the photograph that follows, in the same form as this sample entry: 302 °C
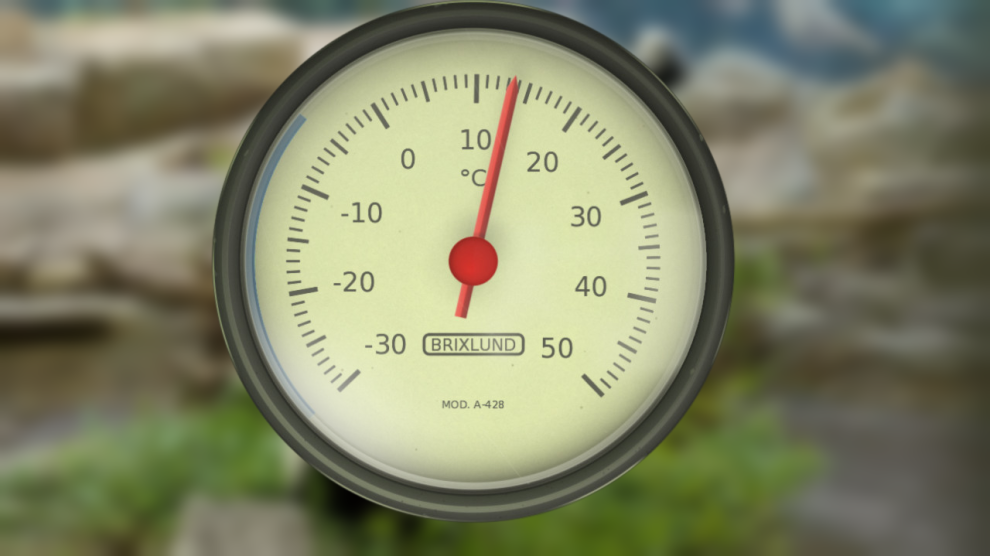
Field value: 13.5 °C
